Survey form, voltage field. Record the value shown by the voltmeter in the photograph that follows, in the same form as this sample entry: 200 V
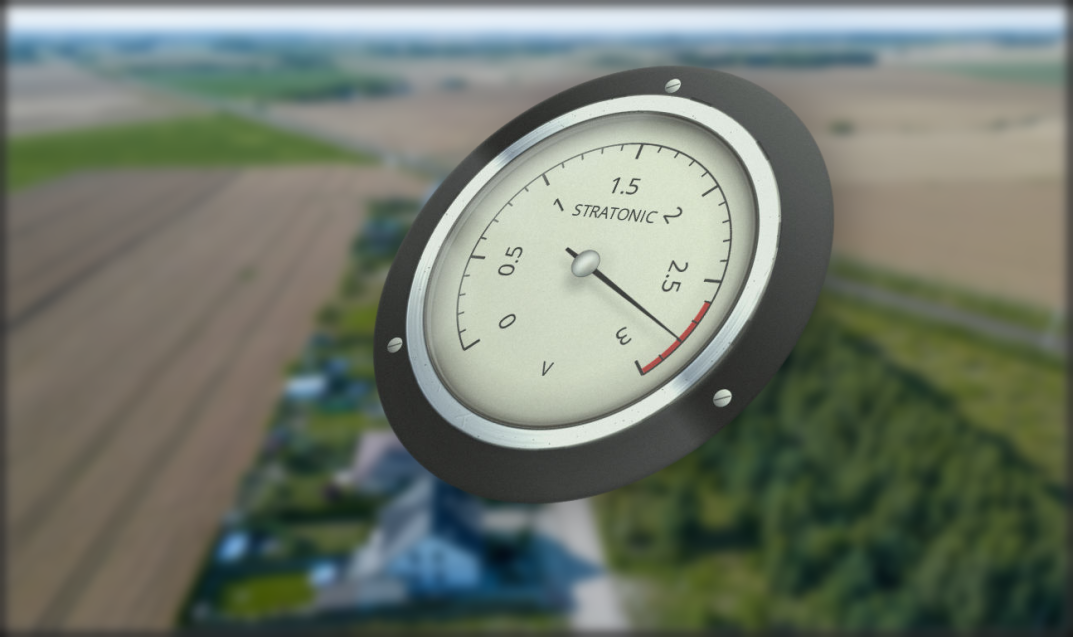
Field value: 2.8 V
